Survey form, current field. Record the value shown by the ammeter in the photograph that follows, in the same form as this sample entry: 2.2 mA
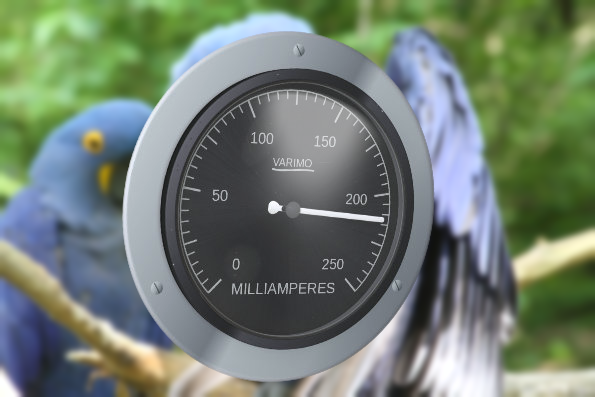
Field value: 212.5 mA
